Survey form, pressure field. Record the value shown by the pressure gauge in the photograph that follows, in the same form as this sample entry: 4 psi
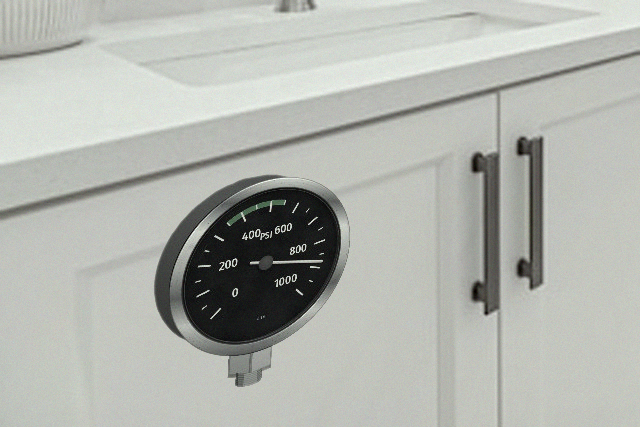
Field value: 875 psi
